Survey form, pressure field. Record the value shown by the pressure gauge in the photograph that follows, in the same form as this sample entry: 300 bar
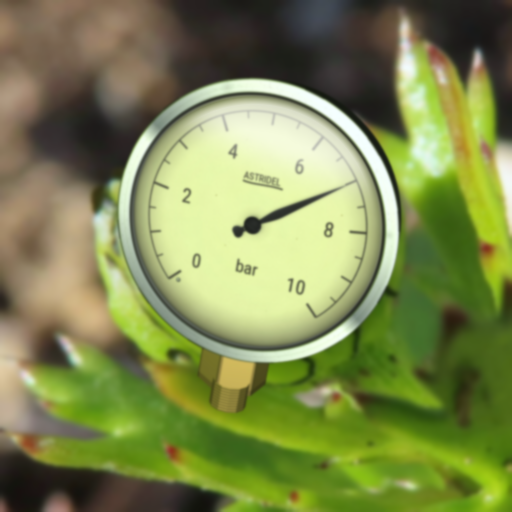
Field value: 7 bar
